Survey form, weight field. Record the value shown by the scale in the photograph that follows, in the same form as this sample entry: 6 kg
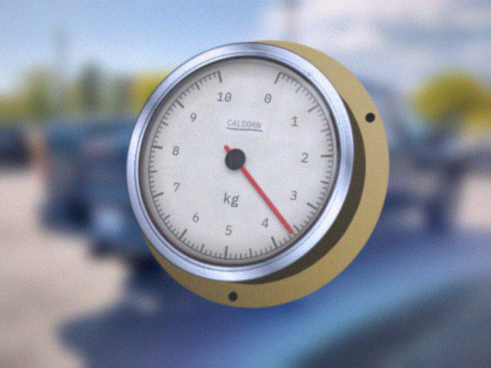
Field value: 3.6 kg
